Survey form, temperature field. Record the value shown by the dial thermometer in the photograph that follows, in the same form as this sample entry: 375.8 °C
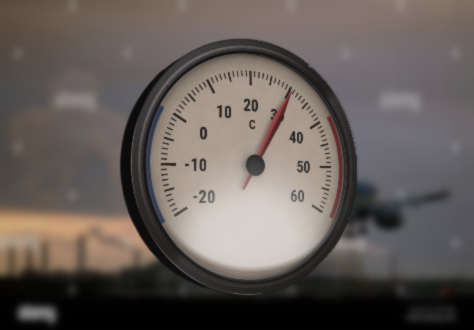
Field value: 30 °C
